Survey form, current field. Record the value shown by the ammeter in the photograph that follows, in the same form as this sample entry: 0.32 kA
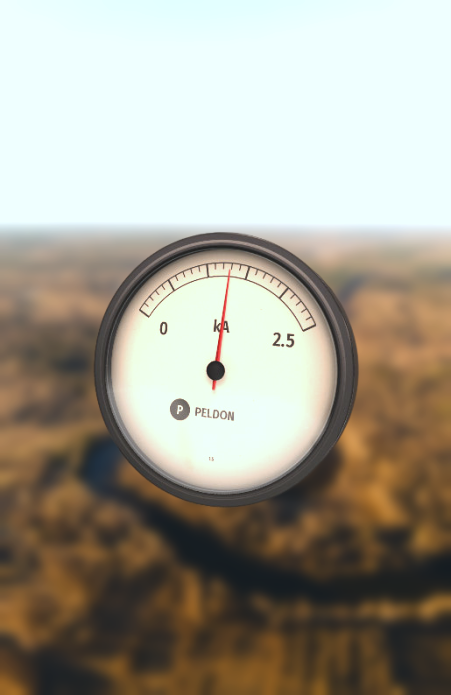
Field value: 1.3 kA
